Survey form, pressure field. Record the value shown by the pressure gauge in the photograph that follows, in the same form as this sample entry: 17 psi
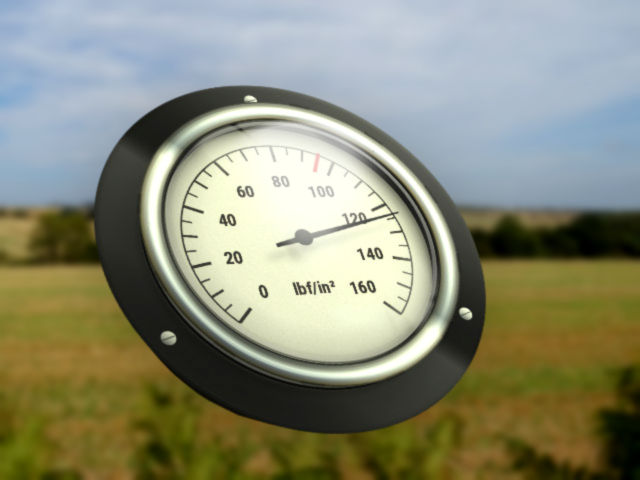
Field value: 125 psi
